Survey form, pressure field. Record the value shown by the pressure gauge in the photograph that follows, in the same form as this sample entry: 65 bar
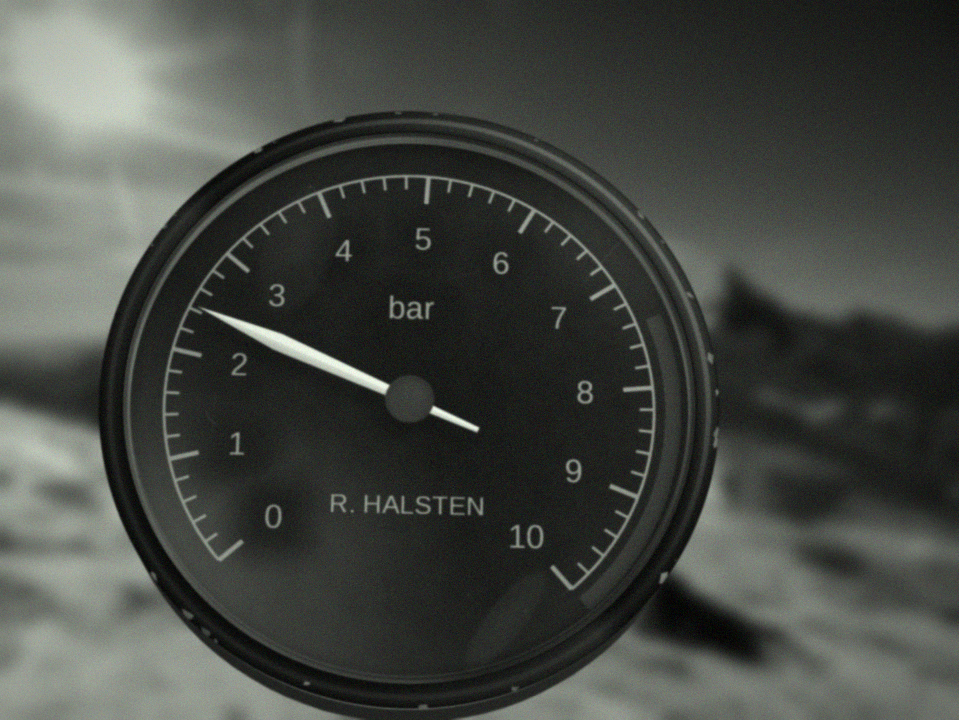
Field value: 2.4 bar
